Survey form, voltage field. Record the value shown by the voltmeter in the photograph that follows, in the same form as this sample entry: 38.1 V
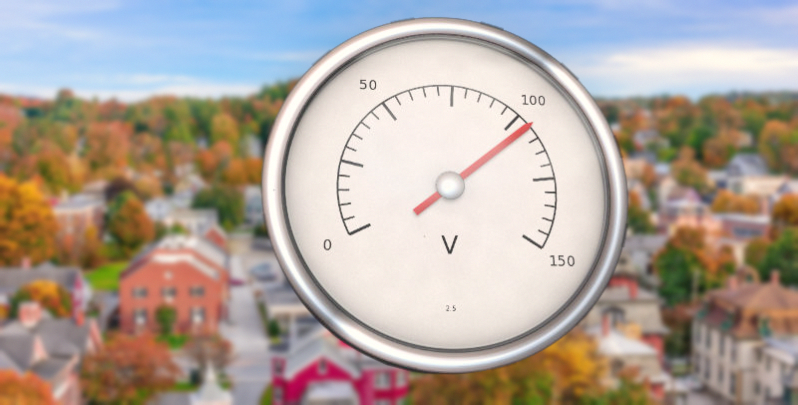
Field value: 105 V
